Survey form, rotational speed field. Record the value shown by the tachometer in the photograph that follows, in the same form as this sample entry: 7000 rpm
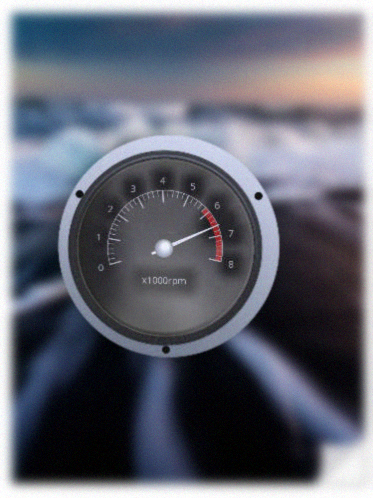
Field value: 6600 rpm
